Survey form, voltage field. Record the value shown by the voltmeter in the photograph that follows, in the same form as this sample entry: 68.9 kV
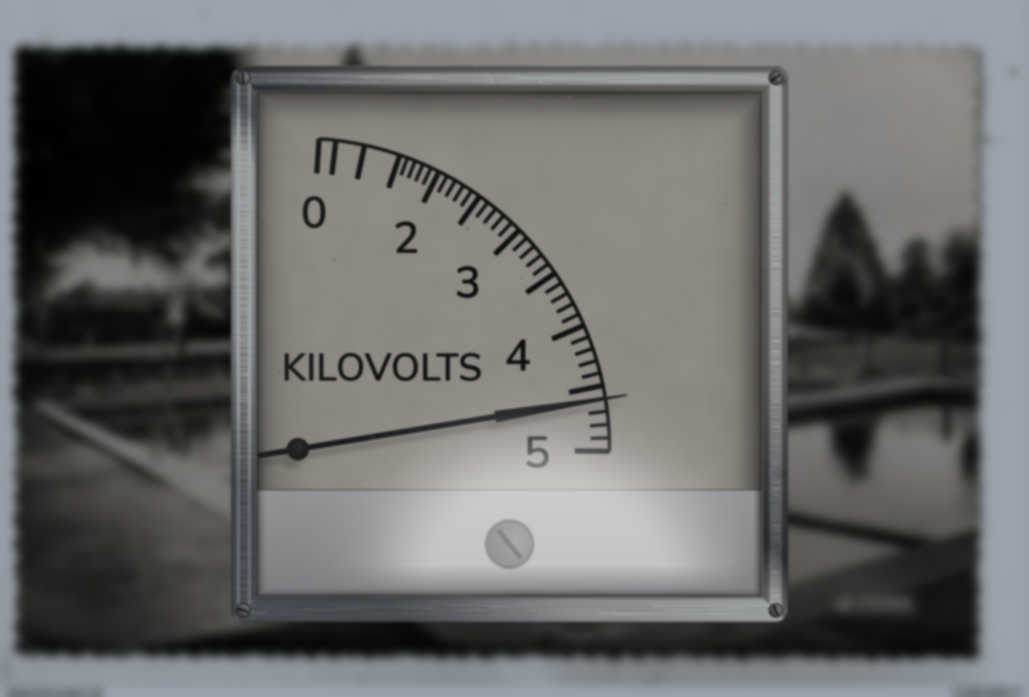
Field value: 4.6 kV
